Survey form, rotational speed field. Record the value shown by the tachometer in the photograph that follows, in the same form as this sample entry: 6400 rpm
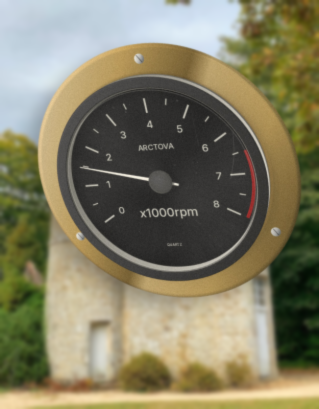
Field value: 1500 rpm
